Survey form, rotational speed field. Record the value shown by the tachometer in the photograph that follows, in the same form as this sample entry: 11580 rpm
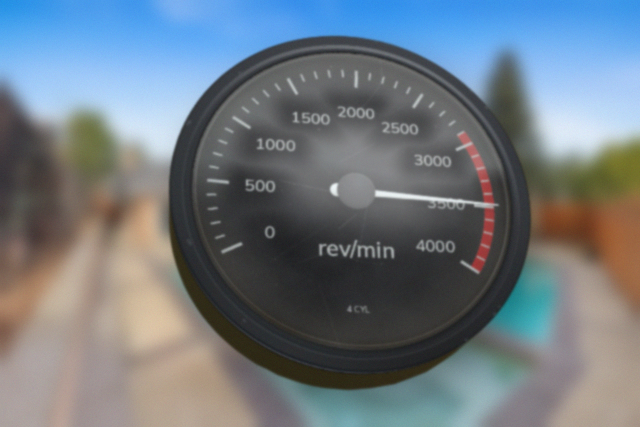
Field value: 3500 rpm
